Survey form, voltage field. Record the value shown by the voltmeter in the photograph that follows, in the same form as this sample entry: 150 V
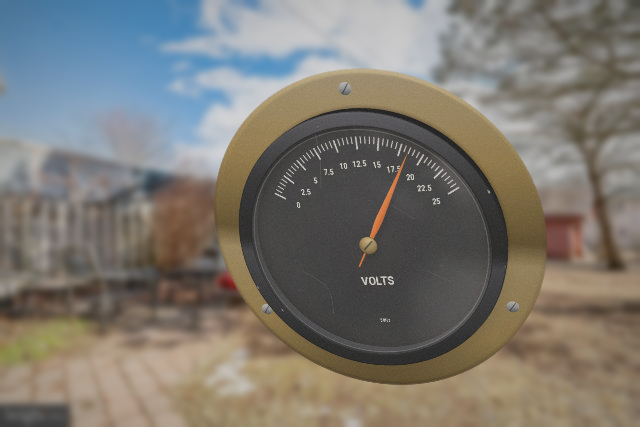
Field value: 18.5 V
